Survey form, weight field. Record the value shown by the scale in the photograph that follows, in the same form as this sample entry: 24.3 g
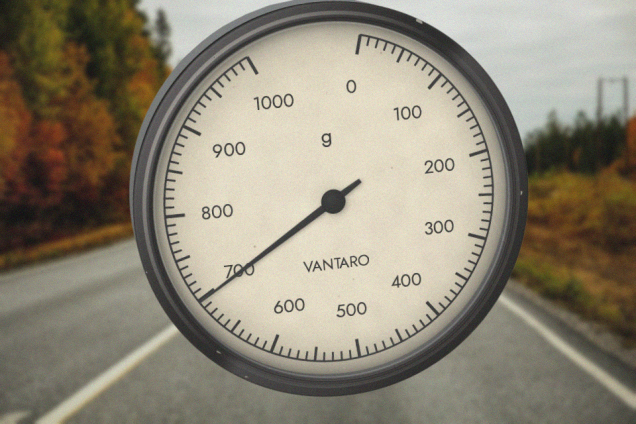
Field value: 700 g
